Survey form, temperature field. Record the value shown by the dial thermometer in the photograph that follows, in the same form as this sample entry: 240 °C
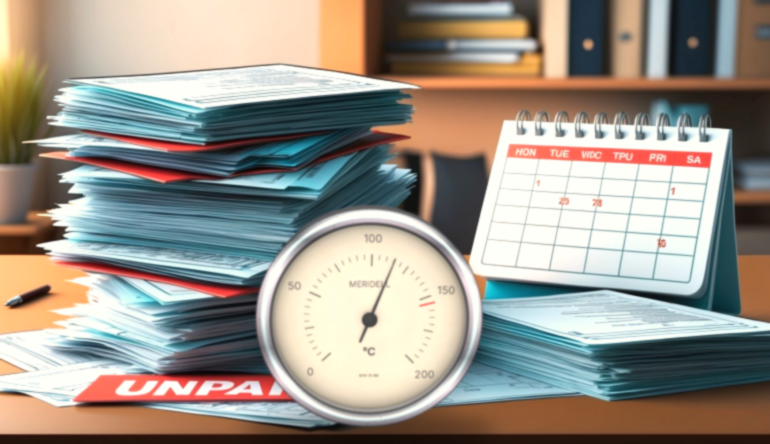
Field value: 115 °C
